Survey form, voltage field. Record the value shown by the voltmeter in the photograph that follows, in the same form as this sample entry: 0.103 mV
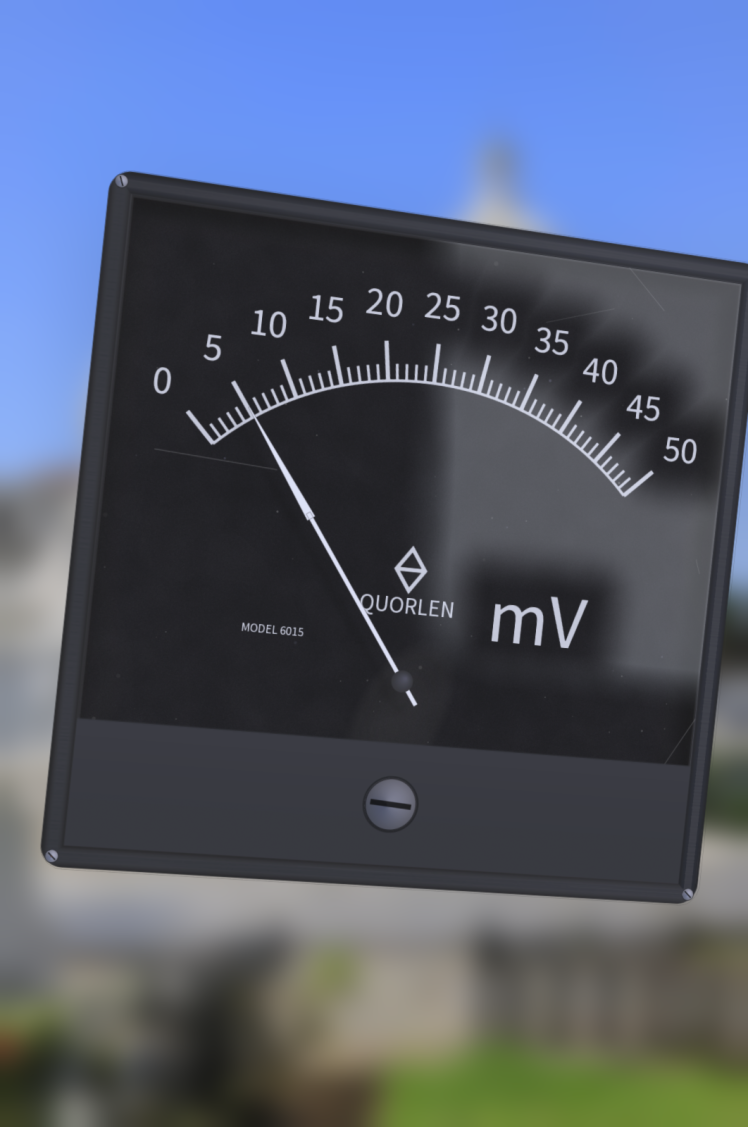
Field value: 5 mV
